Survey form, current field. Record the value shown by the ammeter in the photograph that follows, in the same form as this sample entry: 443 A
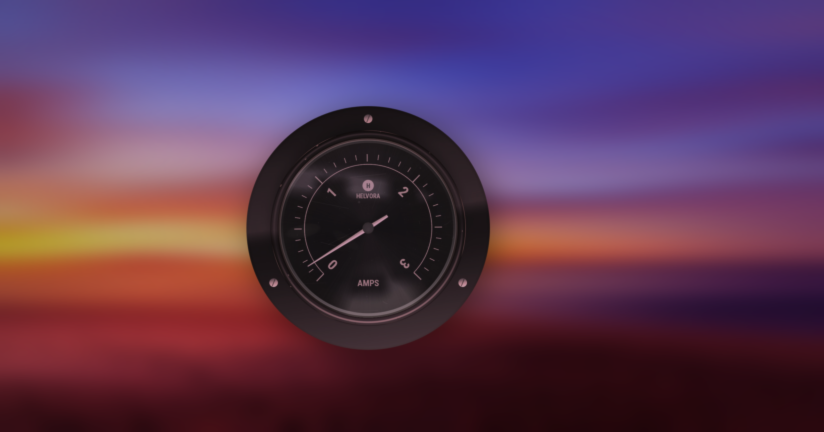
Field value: 0.15 A
